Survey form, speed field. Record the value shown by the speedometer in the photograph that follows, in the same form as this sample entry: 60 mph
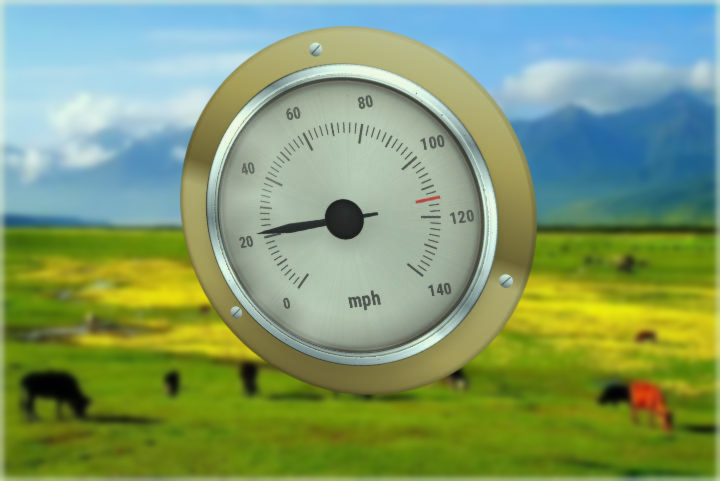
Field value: 22 mph
